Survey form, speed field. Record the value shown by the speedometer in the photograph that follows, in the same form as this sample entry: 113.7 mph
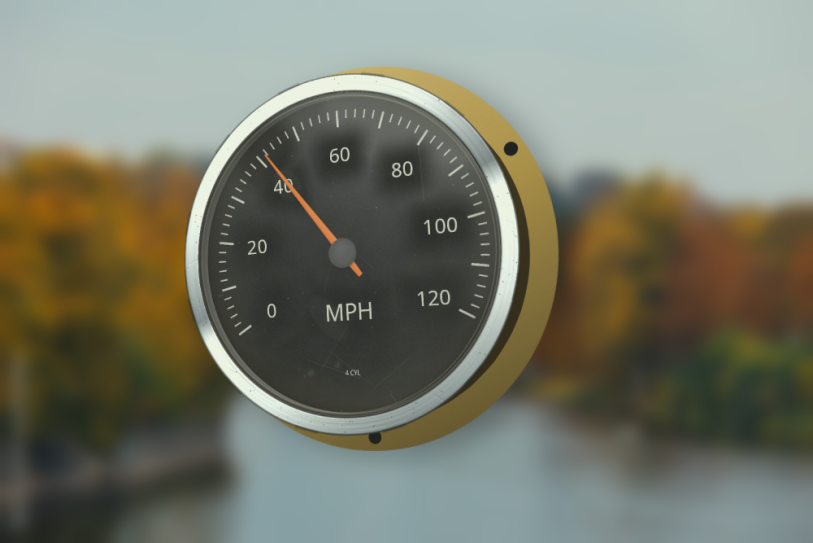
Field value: 42 mph
